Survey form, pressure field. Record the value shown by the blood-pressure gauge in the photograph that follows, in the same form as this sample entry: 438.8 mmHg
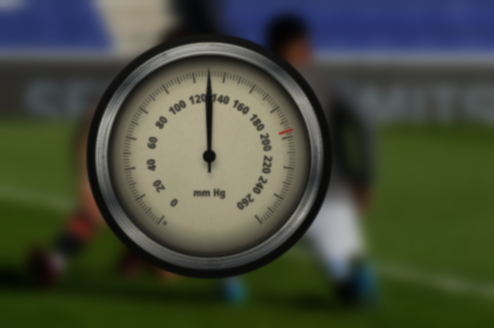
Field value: 130 mmHg
